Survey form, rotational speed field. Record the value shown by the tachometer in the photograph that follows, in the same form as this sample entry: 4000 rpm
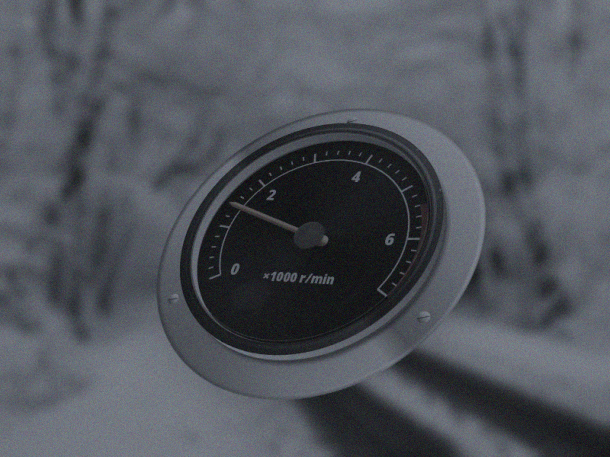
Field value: 1400 rpm
